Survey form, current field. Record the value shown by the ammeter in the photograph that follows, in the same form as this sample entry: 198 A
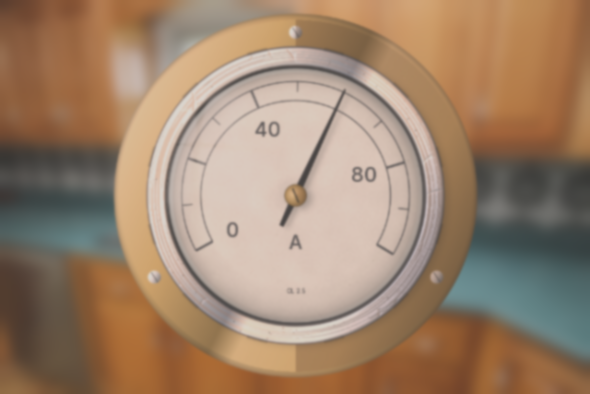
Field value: 60 A
